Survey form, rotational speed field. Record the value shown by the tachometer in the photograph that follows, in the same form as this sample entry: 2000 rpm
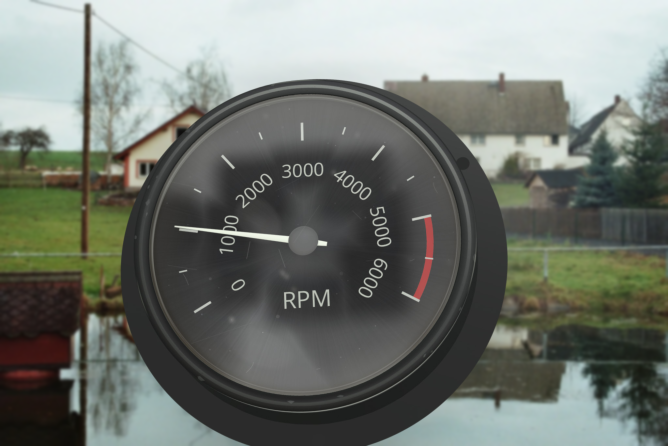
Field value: 1000 rpm
